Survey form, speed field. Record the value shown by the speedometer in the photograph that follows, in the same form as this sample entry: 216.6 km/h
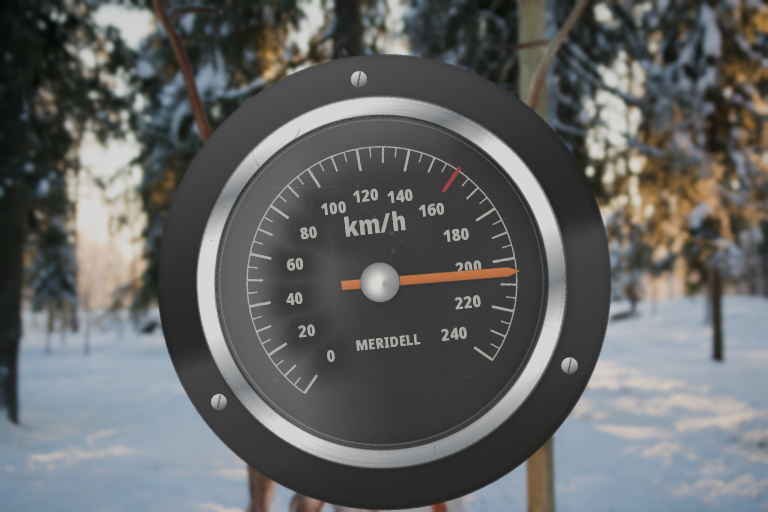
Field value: 205 km/h
